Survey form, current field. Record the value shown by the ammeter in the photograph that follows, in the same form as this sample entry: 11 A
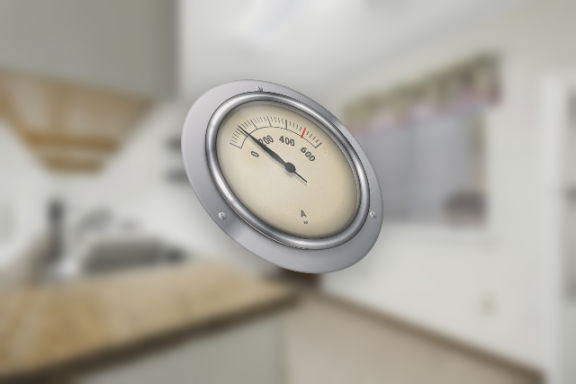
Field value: 100 A
